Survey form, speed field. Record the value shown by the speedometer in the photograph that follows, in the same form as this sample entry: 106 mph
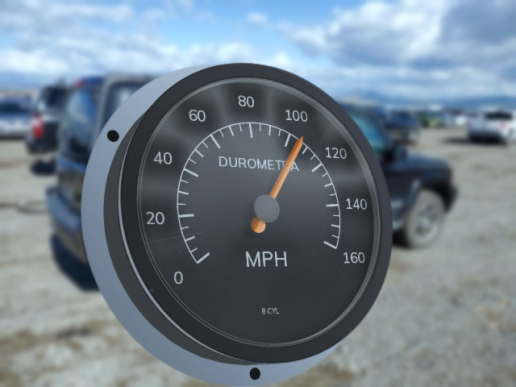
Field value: 105 mph
